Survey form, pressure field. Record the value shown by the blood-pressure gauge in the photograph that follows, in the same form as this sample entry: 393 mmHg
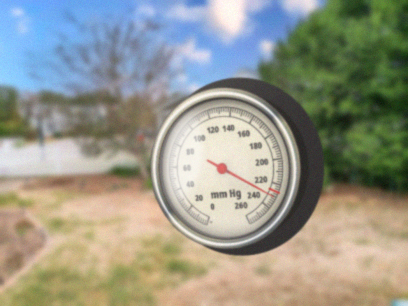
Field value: 230 mmHg
